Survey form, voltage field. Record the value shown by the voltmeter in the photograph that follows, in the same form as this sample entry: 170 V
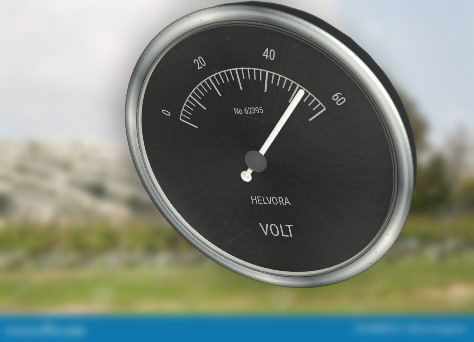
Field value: 52 V
